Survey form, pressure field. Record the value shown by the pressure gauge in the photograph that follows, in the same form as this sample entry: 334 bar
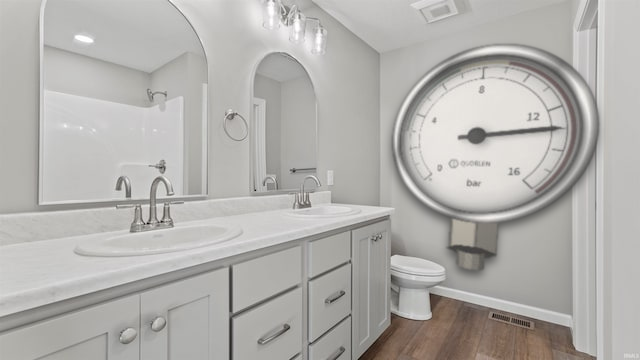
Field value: 13 bar
